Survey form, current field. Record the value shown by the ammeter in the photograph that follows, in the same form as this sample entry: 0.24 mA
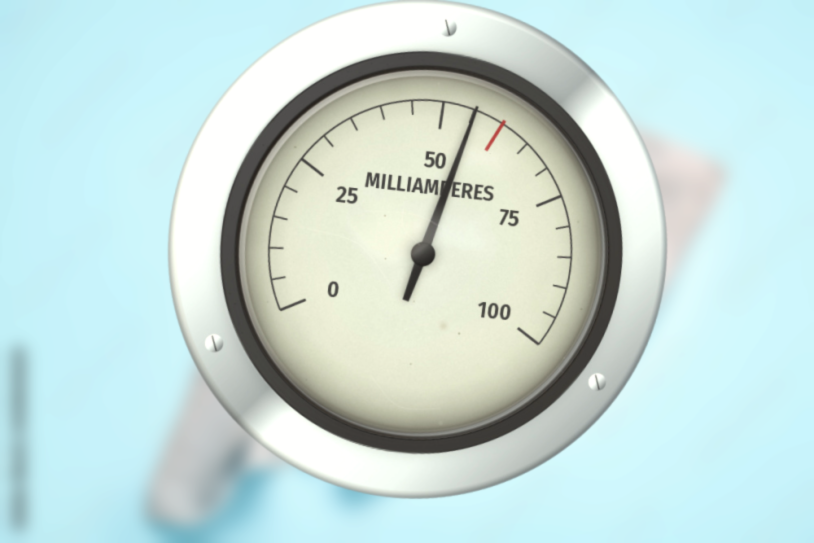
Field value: 55 mA
